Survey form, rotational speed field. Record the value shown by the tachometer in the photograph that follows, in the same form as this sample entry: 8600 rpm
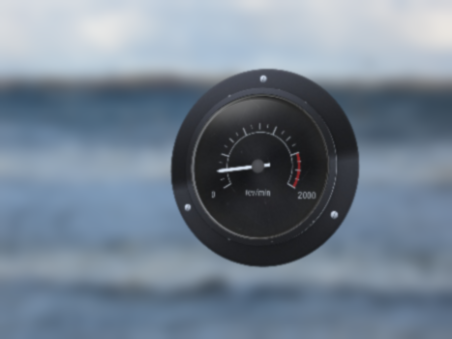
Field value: 200 rpm
